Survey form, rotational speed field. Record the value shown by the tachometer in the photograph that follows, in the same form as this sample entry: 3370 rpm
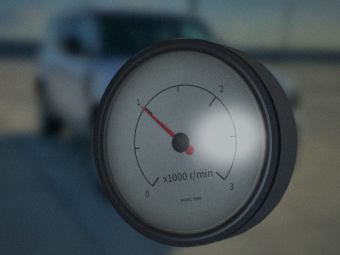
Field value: 1000 rpm
